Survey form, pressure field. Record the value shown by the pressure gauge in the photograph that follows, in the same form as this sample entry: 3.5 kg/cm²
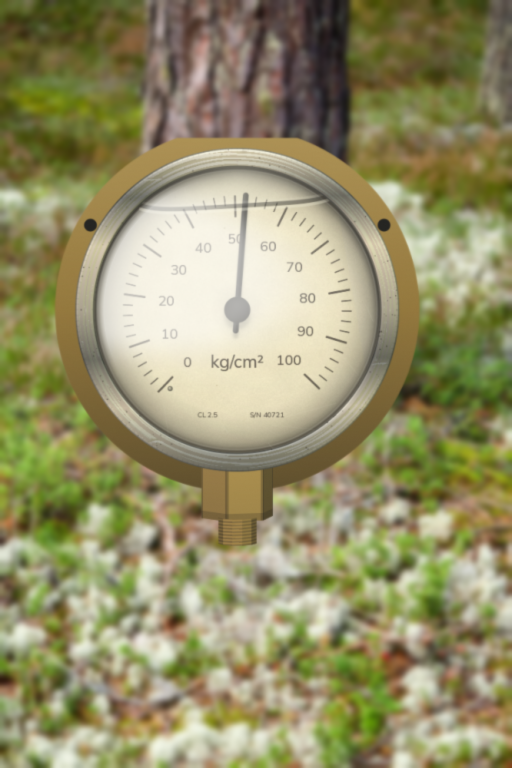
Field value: 52 kg/cm²
